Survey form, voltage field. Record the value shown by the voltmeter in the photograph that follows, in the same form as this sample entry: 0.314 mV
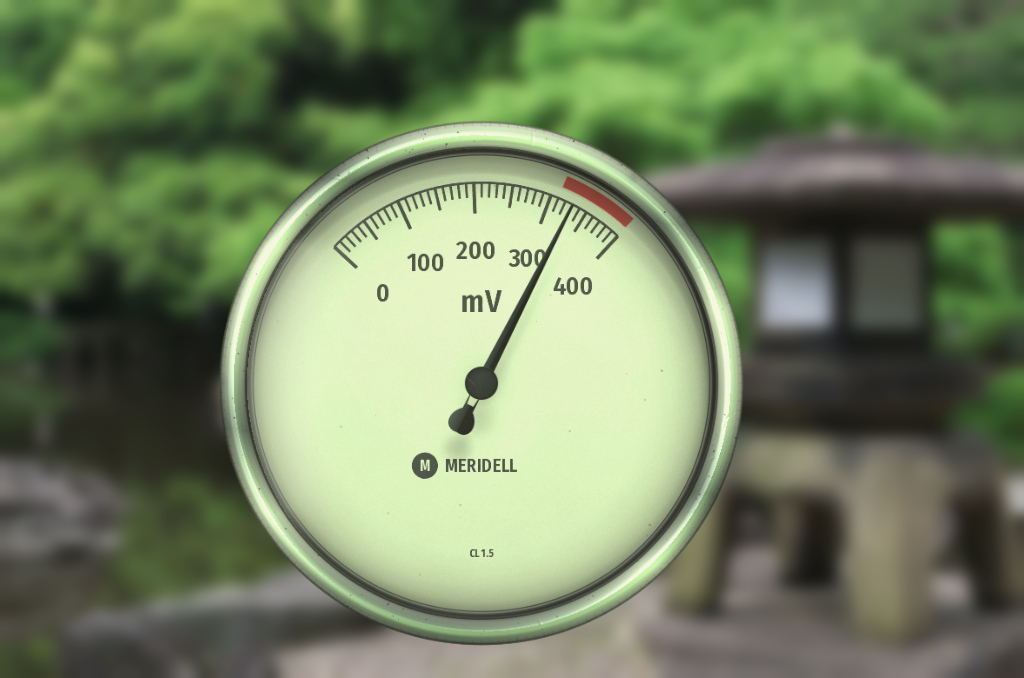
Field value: 330 mV
